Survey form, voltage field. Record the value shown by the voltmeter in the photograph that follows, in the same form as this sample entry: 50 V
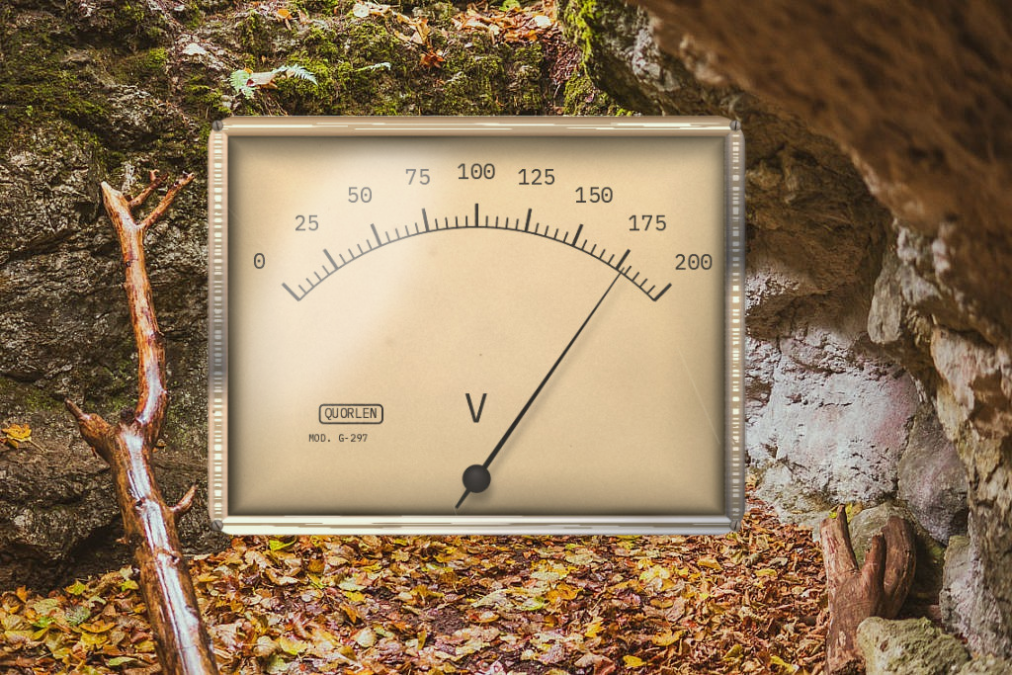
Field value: 177.5 V
